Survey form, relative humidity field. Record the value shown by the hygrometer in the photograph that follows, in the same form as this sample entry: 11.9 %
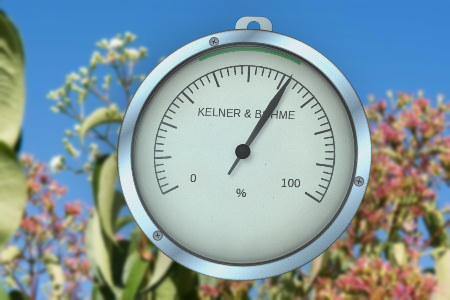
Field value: 62 %
